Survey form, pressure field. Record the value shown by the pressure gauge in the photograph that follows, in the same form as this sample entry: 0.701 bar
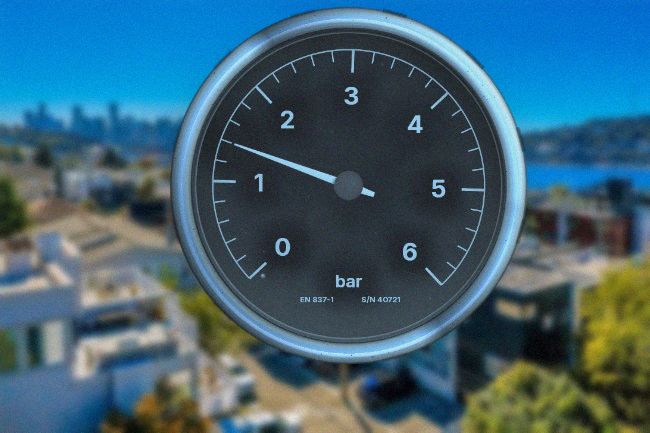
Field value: 1.4 bar
